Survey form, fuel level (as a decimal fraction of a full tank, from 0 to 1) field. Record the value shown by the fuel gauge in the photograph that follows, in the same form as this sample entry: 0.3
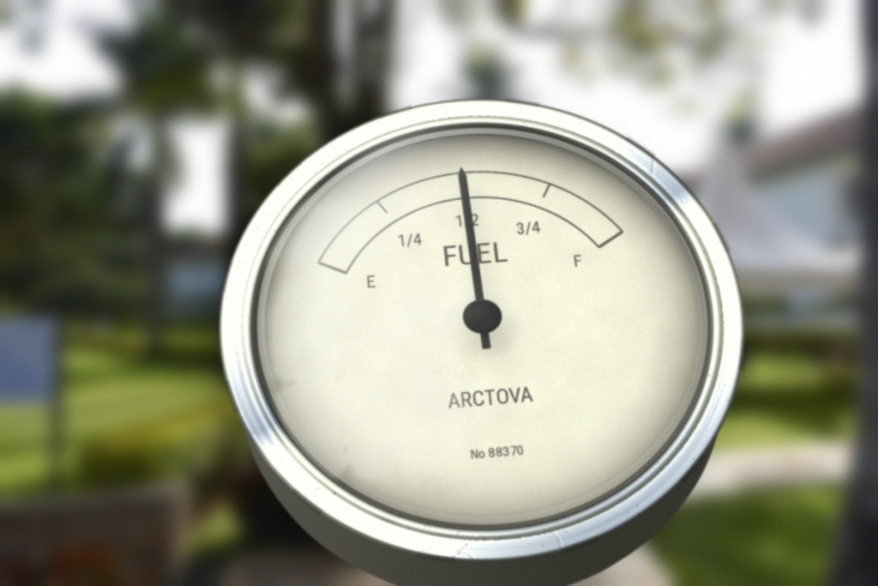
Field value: 0.5
